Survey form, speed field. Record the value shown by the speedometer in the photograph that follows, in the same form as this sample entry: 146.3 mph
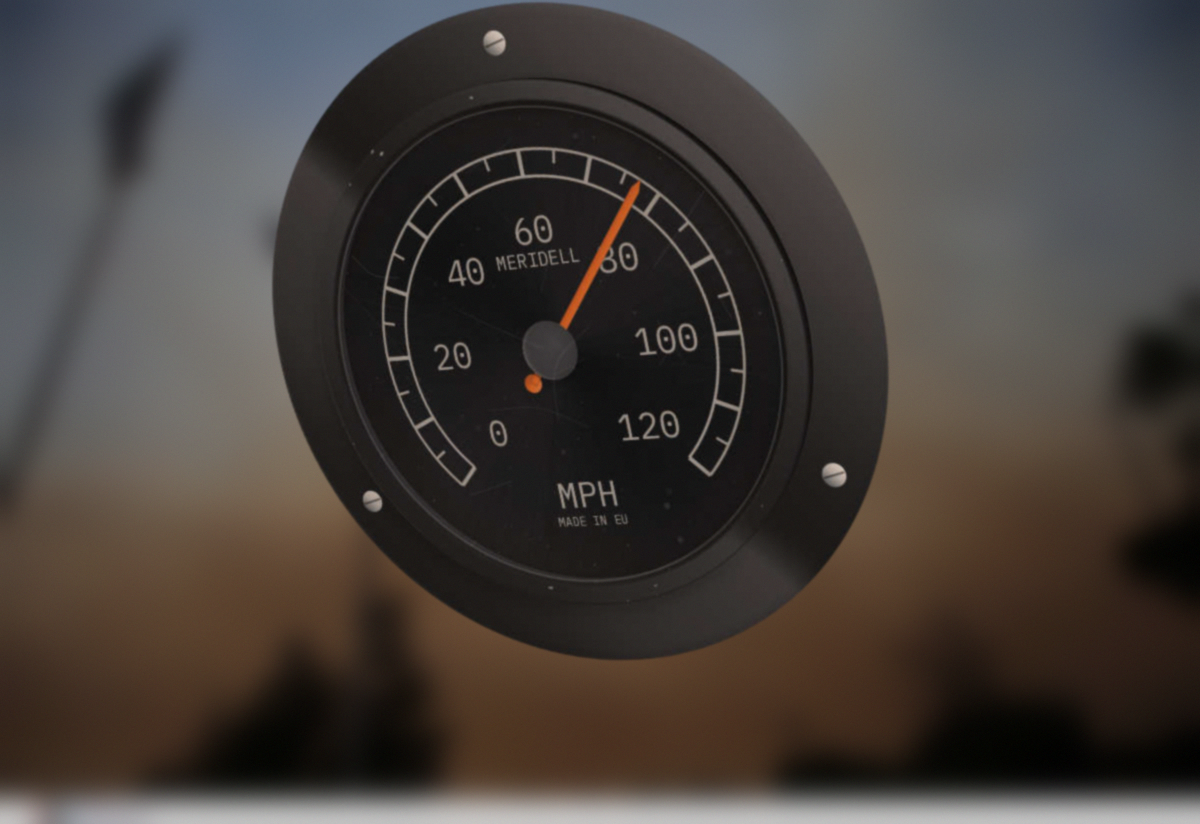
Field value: 77.5 mph
